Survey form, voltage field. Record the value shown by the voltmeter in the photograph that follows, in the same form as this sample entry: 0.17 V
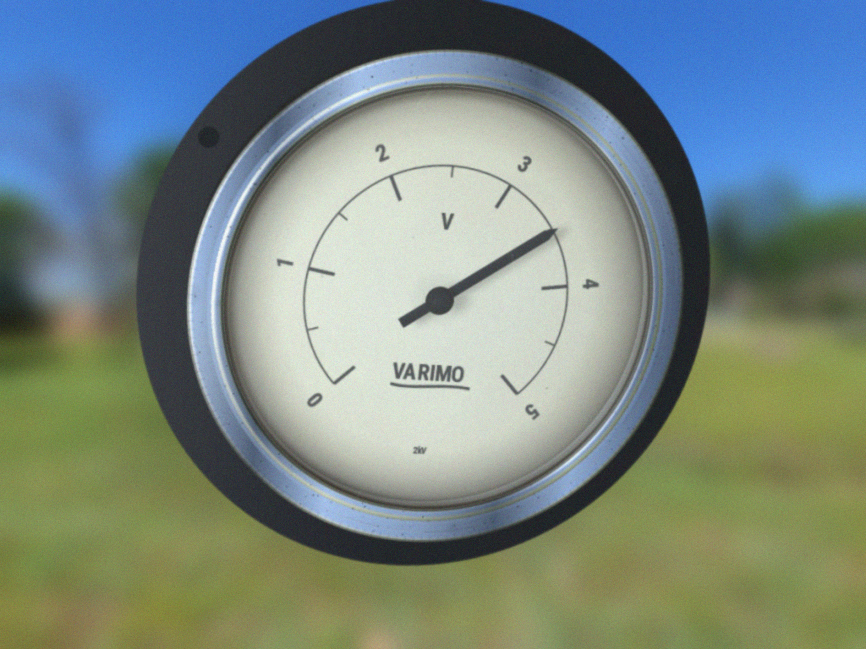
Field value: 3.5 V
